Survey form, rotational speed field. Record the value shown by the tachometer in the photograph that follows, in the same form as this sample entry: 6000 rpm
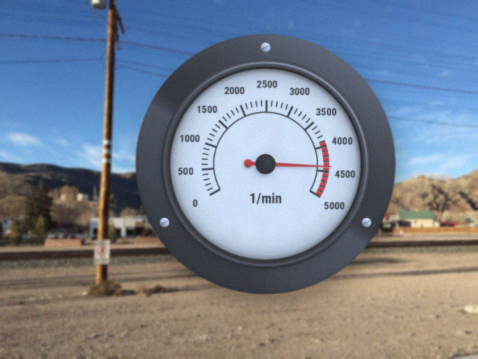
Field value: 4400 rpm
